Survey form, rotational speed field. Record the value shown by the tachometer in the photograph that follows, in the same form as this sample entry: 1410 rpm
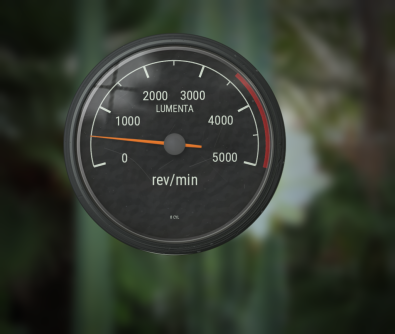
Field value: 500 rpm
